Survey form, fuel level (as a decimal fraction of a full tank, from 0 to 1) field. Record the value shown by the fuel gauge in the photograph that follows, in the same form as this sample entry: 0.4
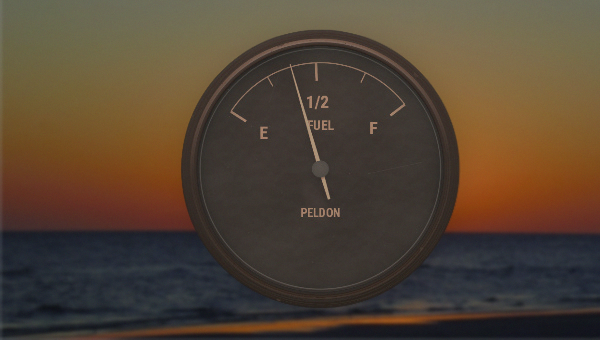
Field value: 0.375
